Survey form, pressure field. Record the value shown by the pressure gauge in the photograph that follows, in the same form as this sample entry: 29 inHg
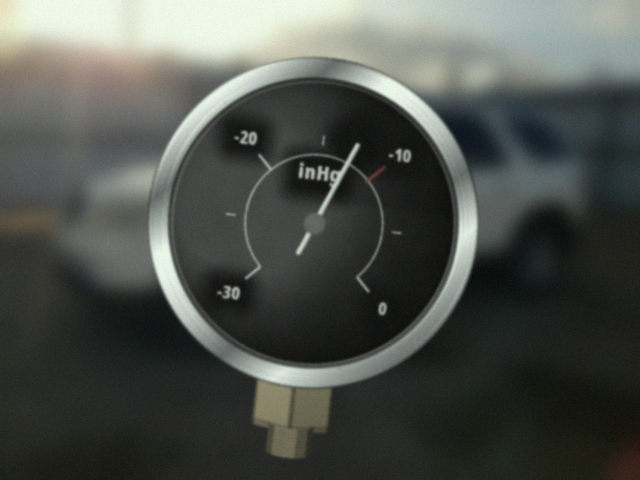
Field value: -12.5 inHg
